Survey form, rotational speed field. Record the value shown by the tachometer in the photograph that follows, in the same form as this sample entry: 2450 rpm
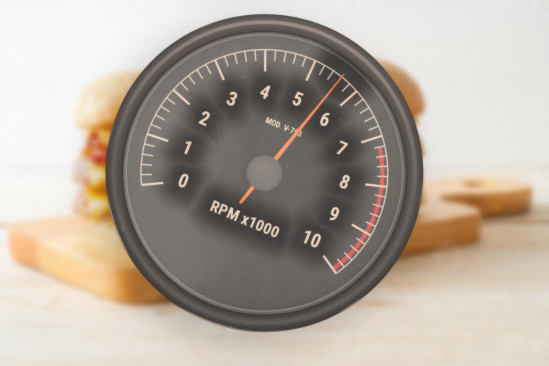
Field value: 5600 rpm
